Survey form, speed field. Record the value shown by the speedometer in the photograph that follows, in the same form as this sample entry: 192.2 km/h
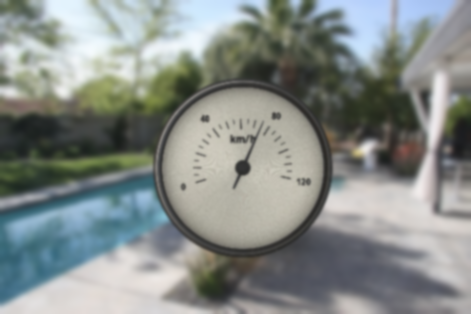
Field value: 75 km/h
